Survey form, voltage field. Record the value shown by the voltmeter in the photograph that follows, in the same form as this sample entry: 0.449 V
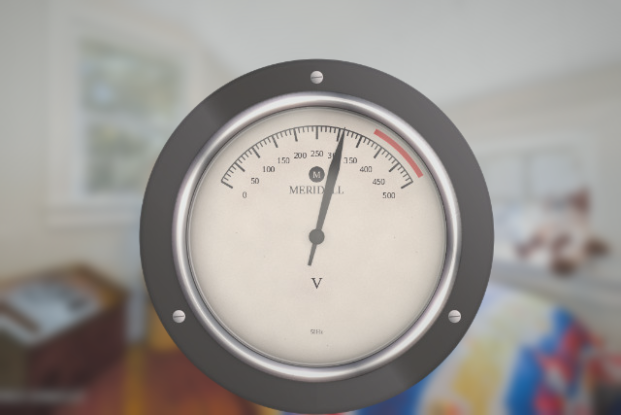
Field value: 310 V
